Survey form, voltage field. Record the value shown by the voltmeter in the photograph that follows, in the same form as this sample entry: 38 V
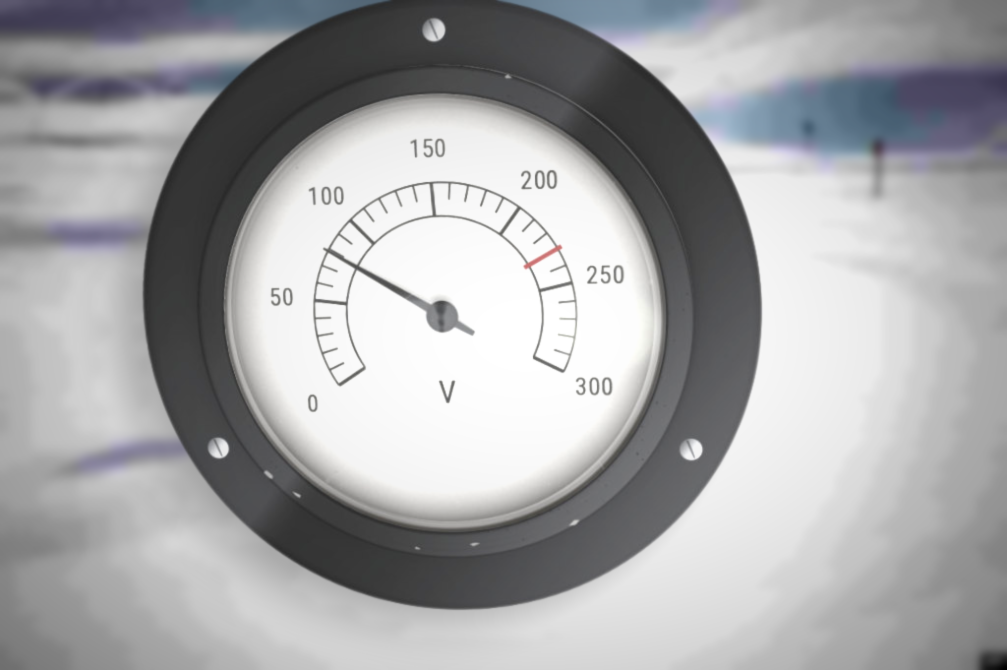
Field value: 80 V
